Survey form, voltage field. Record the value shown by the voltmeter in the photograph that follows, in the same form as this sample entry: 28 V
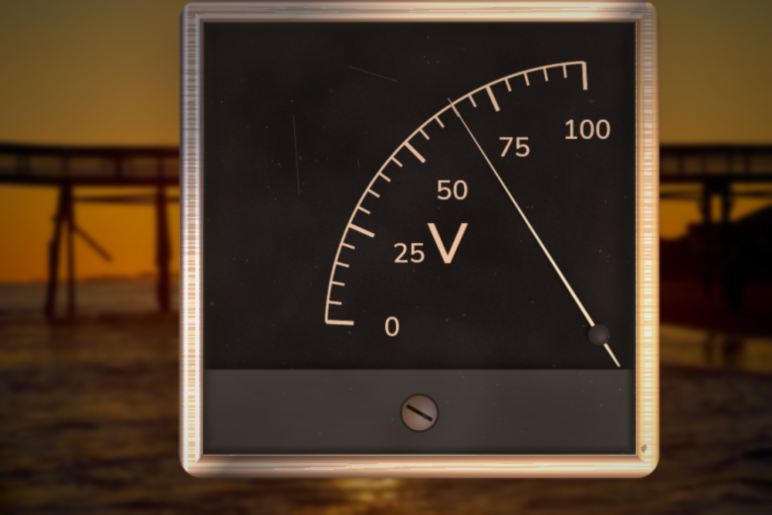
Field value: 65 V
